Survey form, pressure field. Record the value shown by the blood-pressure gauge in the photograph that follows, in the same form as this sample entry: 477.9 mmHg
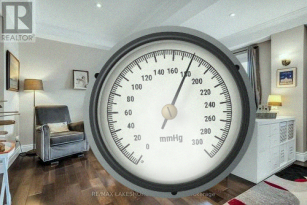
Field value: 180 mmHg
